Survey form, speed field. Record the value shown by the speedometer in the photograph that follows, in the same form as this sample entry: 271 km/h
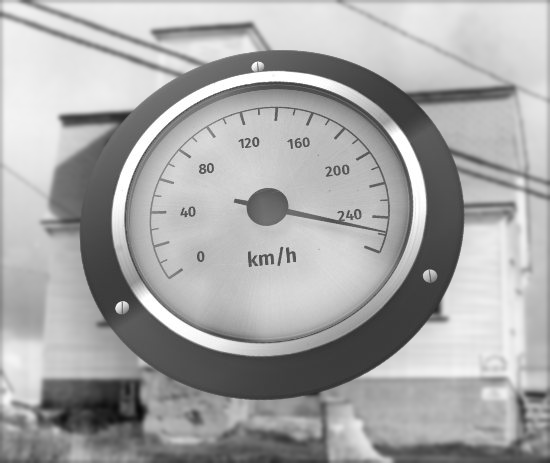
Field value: 250 km/h
